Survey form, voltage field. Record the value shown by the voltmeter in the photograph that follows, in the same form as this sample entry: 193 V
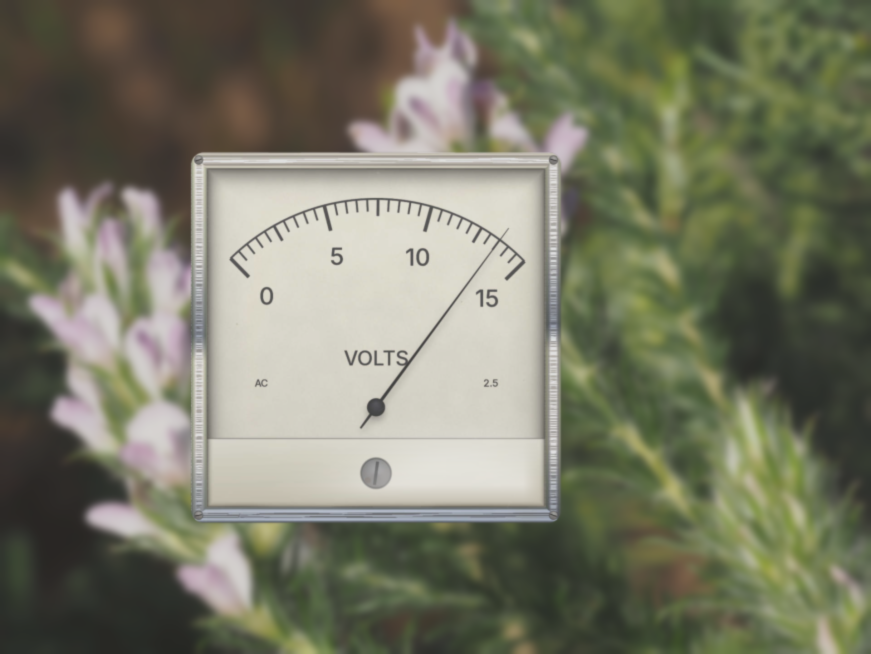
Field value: 13.5 V
